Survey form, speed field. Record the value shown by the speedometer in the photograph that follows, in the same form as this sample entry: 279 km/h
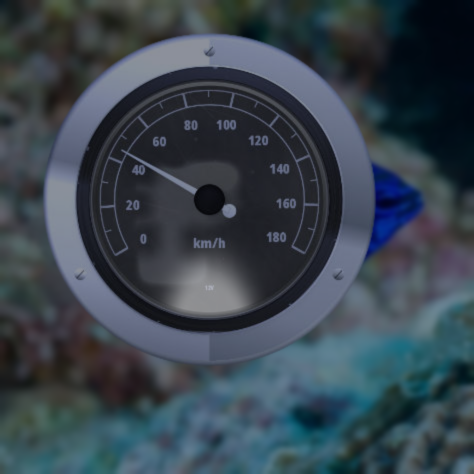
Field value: 45 km/h
